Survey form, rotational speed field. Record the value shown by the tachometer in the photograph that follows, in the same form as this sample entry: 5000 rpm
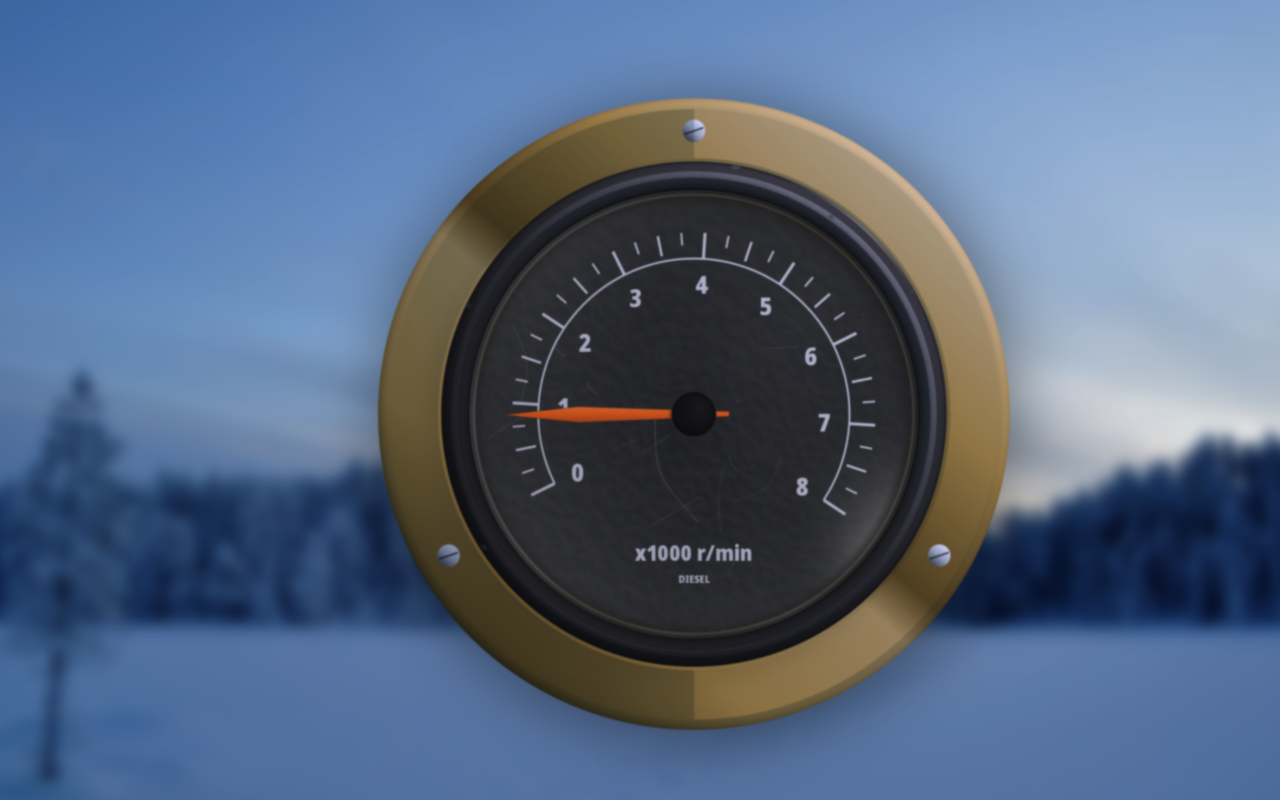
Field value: 875 rpm
